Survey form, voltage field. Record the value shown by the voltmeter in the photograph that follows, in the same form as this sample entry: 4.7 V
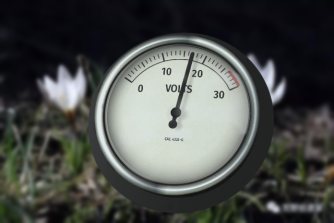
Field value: 17 V
